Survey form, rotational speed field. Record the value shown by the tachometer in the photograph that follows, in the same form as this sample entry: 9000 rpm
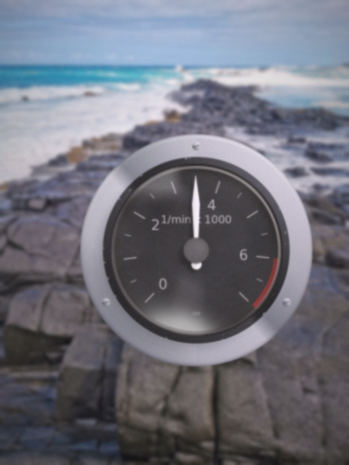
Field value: 3500 rpm
